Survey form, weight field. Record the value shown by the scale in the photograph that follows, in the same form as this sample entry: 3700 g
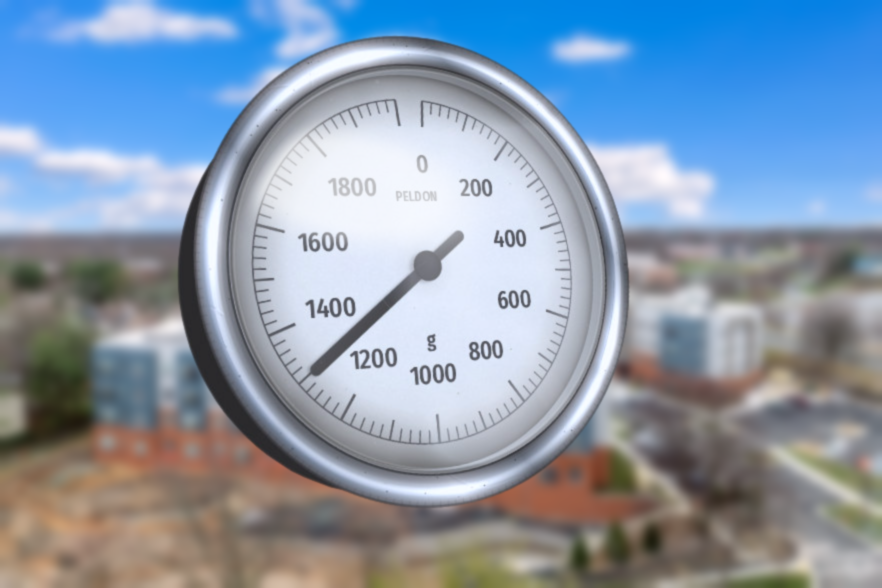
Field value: 1300 g
